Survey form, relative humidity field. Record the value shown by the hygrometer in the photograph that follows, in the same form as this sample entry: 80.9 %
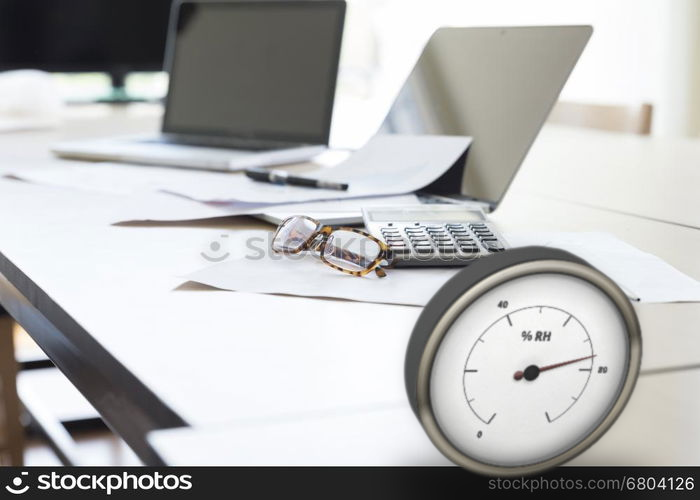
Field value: 75 %
